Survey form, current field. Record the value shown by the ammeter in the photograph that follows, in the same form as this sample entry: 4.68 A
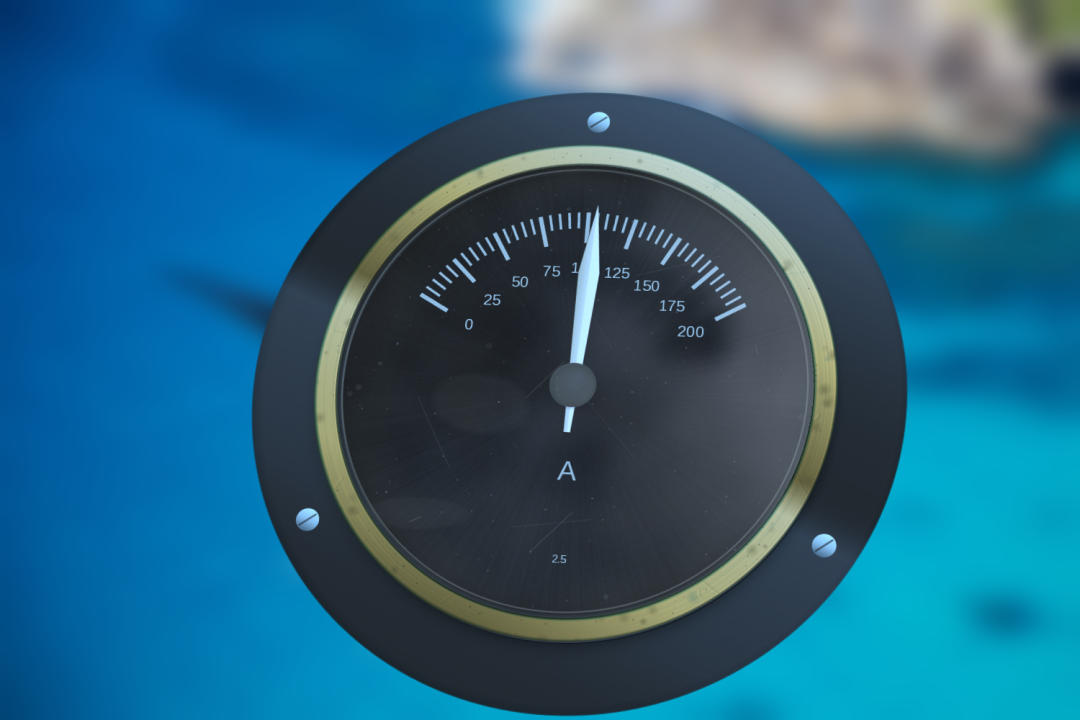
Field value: 105 A
